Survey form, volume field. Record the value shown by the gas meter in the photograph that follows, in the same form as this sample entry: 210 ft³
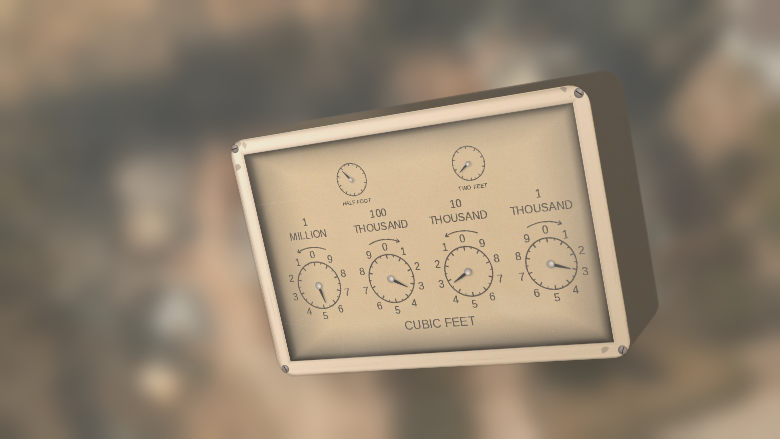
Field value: 533300 ft³
